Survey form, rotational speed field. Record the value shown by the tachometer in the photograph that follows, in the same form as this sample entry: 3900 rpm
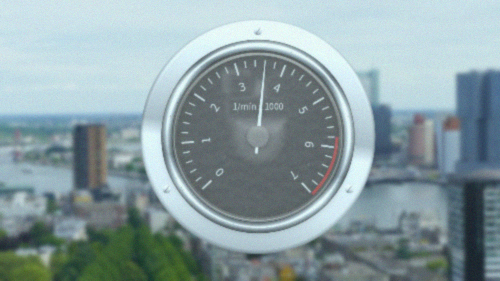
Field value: 3600 rpm
